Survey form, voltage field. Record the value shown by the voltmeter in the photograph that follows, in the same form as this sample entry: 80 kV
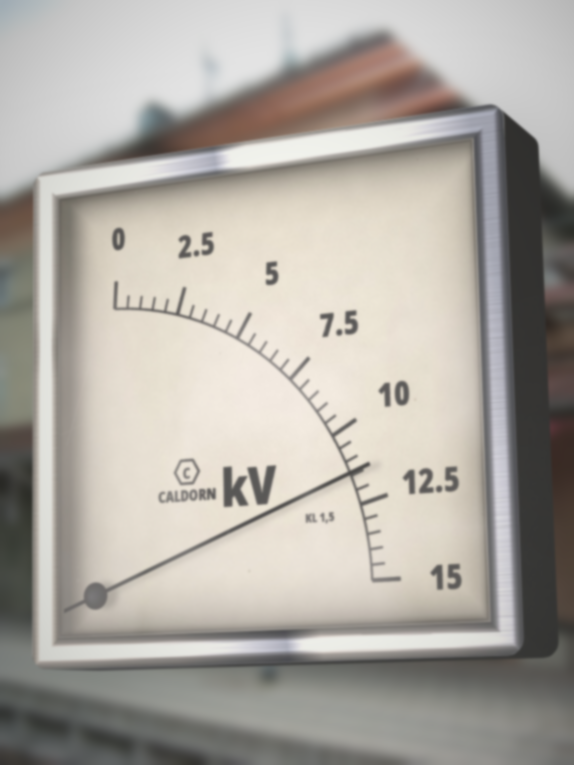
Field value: 11.5 kV
